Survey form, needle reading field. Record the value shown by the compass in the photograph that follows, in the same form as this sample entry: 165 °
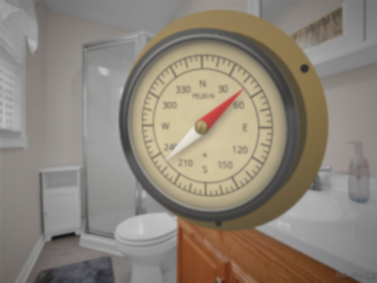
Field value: 50 °
